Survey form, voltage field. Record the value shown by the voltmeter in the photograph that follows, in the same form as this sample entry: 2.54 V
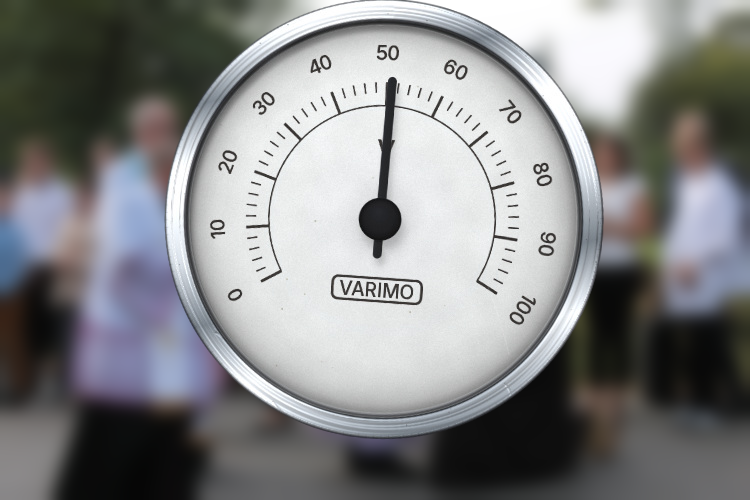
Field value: 51 V
